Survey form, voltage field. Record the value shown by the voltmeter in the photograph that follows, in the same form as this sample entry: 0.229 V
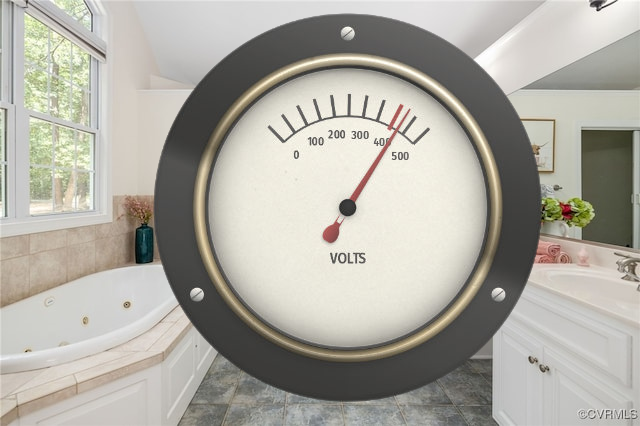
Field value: 425 V
